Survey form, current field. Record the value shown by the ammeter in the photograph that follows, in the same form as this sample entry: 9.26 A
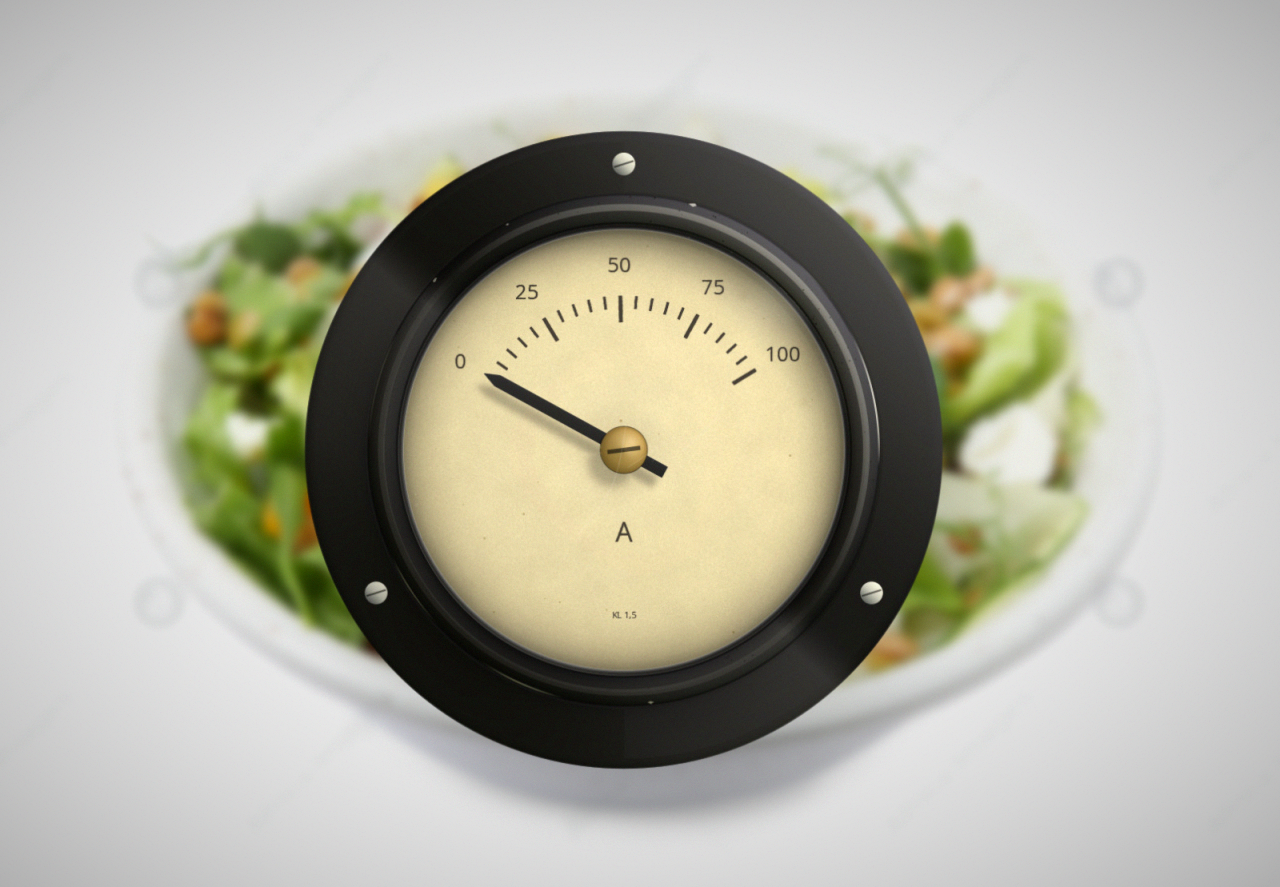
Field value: 0 A
